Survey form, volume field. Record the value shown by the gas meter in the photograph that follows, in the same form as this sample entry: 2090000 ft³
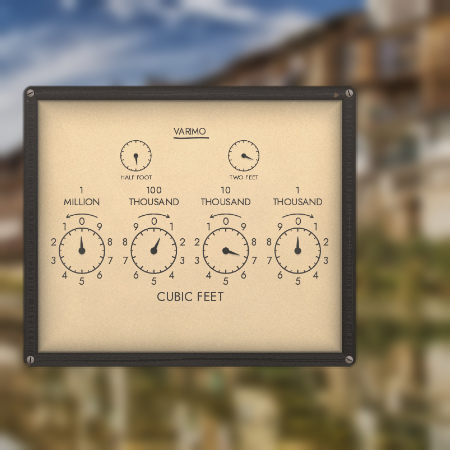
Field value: 7000 ft³
